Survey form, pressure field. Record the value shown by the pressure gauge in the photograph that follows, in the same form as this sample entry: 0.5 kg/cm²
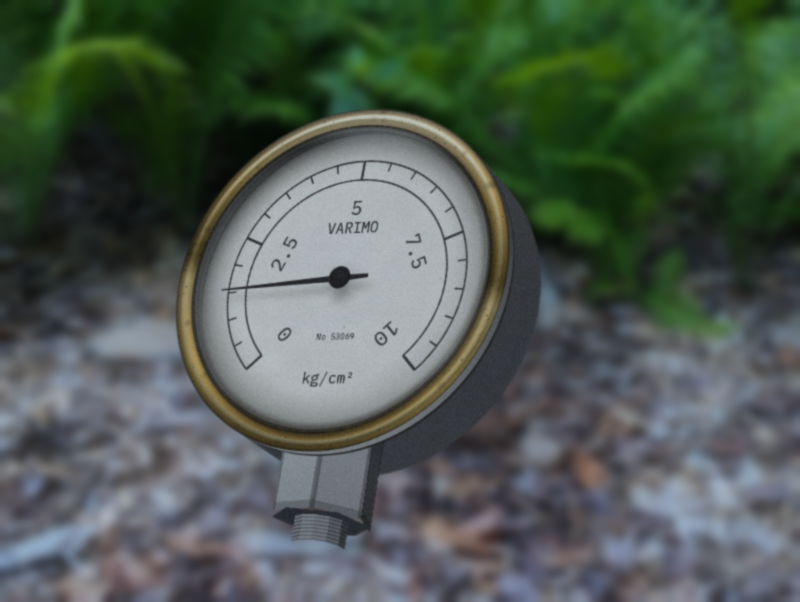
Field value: 1.5 kg/cm²
